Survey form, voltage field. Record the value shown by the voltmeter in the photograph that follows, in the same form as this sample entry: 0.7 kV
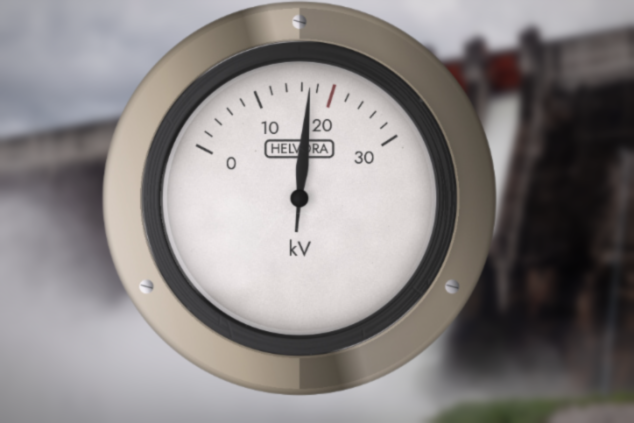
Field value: 17 kV
